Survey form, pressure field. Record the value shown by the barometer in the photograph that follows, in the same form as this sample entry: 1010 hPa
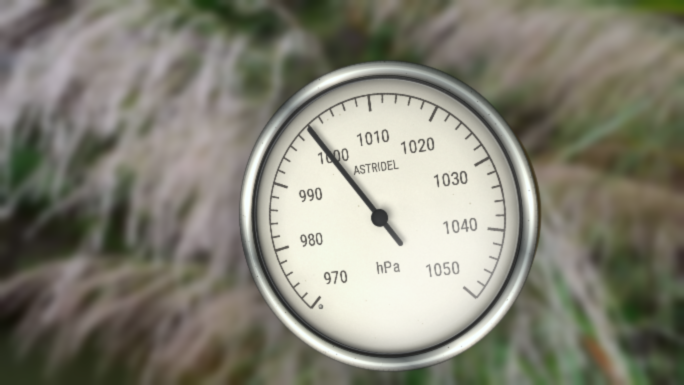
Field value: 1000 hPa
